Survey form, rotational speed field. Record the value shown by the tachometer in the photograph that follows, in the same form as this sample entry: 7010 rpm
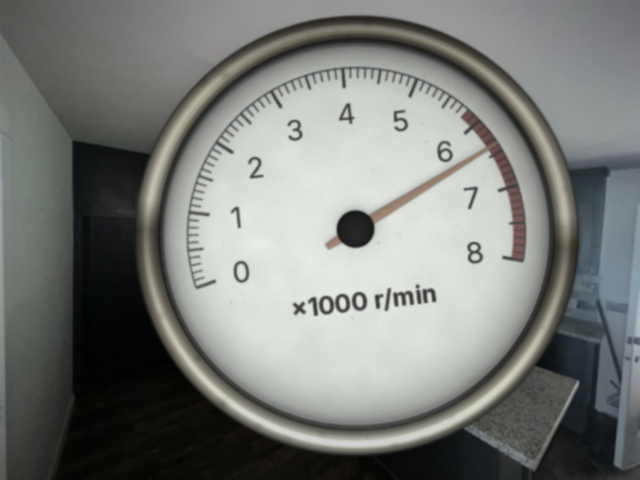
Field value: 6400 rpm
